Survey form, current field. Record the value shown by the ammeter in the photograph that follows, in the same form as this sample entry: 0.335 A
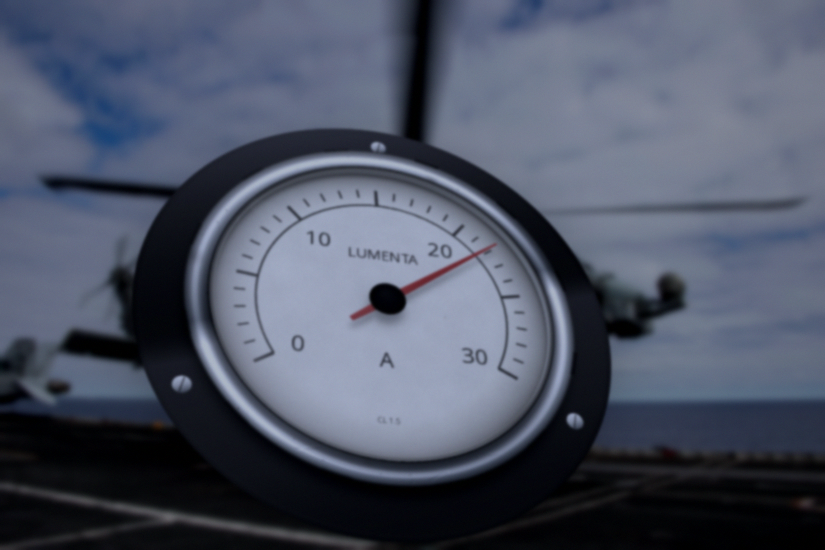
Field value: 22 A
